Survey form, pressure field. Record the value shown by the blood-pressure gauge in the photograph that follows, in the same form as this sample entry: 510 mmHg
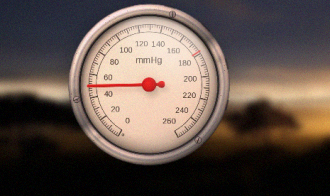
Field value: 50 mmHg
